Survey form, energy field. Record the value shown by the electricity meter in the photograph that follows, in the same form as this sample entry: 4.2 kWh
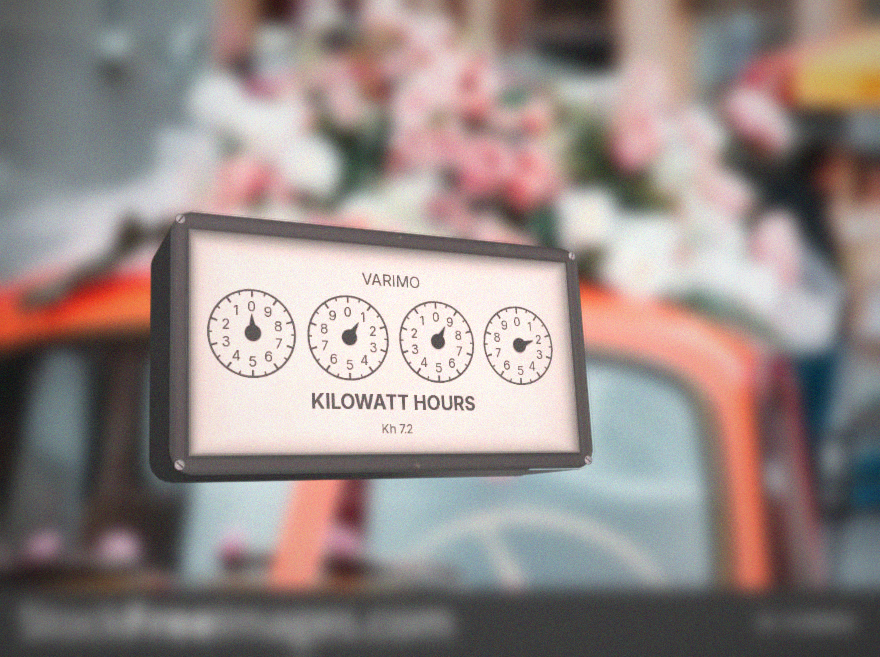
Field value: 92 kWh
